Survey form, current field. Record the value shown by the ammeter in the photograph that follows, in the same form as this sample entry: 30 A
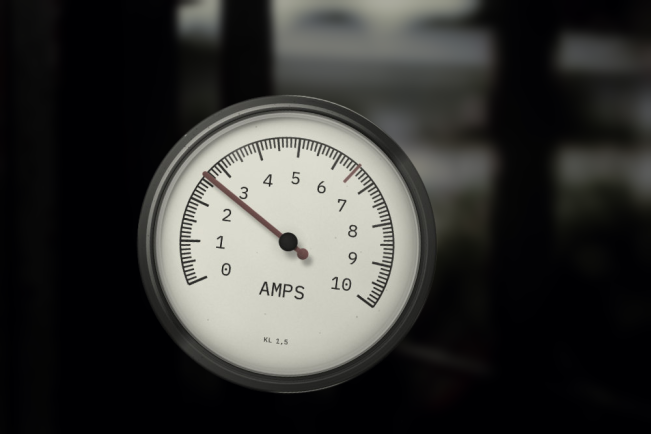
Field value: 2.6 A
